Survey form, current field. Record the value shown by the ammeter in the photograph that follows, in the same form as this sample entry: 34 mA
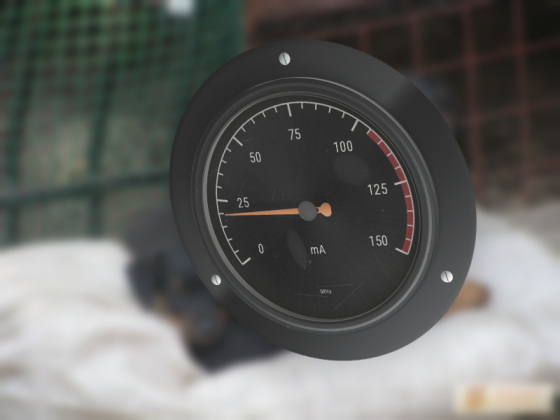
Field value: 20 mA
